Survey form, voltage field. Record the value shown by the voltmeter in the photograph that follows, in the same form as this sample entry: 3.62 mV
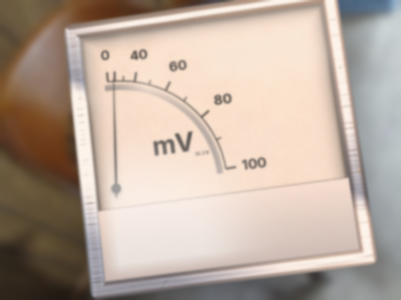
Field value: 20 mV
